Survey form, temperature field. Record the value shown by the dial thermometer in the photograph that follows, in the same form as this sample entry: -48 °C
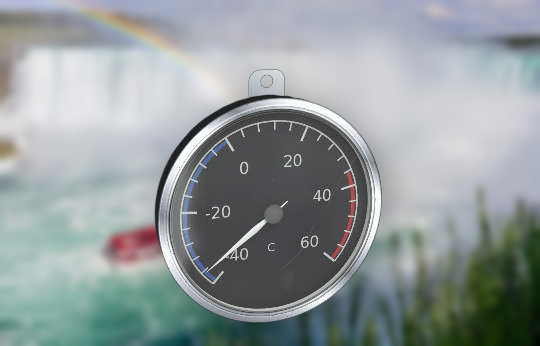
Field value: -36 °C
